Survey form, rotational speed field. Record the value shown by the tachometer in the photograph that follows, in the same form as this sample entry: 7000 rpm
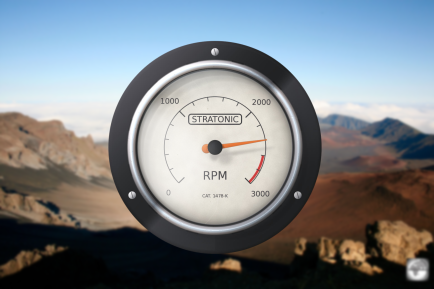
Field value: 2400 rpm
